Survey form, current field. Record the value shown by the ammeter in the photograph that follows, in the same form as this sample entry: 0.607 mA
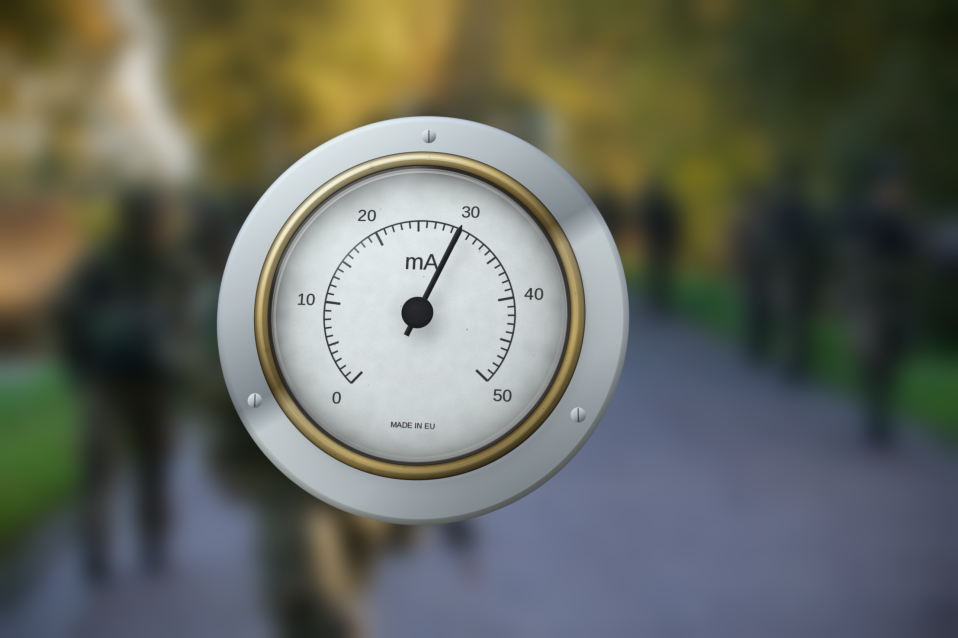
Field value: 30 mA
